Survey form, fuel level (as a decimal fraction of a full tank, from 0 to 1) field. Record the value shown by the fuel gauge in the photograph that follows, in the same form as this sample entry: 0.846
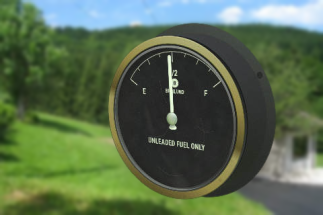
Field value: 0.5
